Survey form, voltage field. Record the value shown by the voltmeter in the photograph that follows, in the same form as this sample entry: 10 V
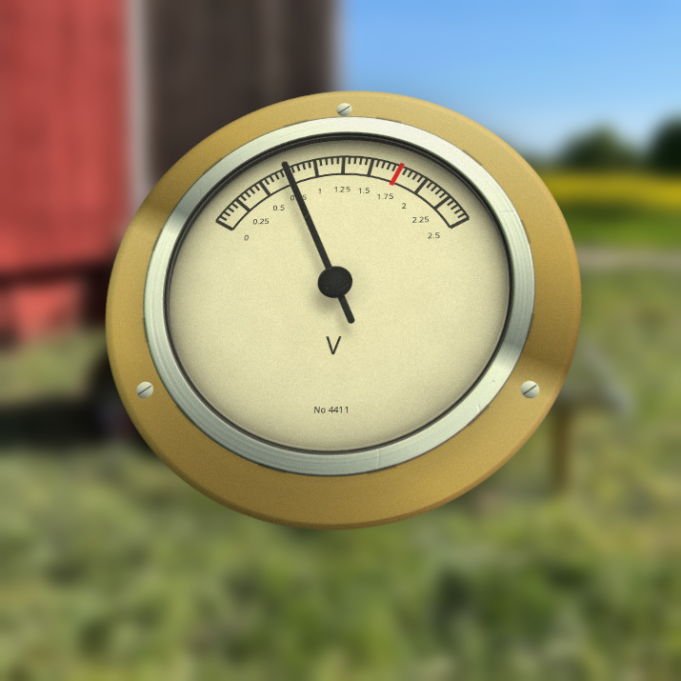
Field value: 0.75 V
